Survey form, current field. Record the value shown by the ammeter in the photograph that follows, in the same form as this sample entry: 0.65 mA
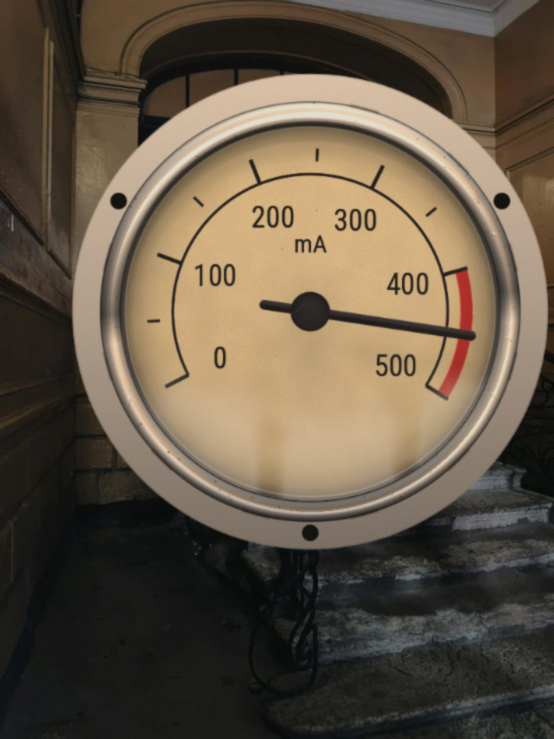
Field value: 450 mA
